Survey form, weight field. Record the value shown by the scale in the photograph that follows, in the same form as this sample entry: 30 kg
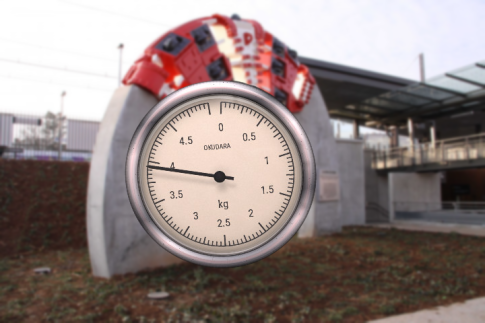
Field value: 3.95 kg
